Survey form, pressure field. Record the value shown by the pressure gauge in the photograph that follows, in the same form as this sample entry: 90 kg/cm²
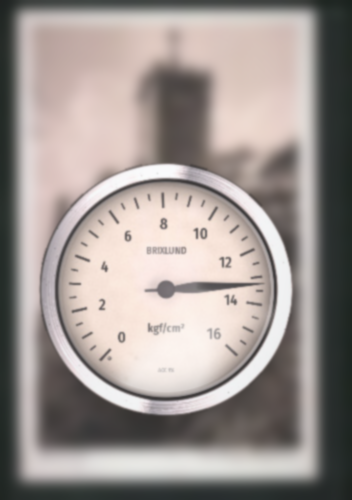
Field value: 13.25 kg/cm²
